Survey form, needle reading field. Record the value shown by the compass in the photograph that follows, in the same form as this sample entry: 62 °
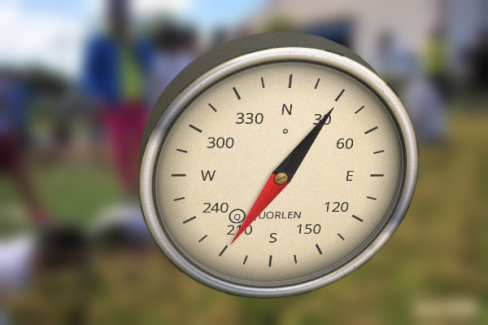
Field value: 210 °
